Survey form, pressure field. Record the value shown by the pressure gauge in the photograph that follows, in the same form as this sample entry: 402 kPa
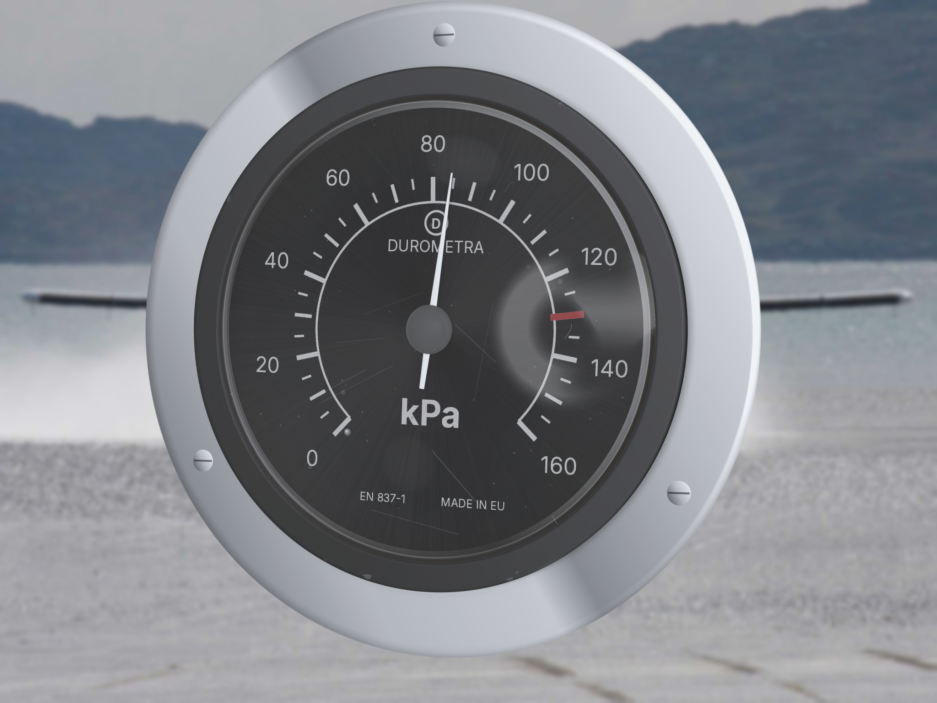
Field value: 85 kPa
